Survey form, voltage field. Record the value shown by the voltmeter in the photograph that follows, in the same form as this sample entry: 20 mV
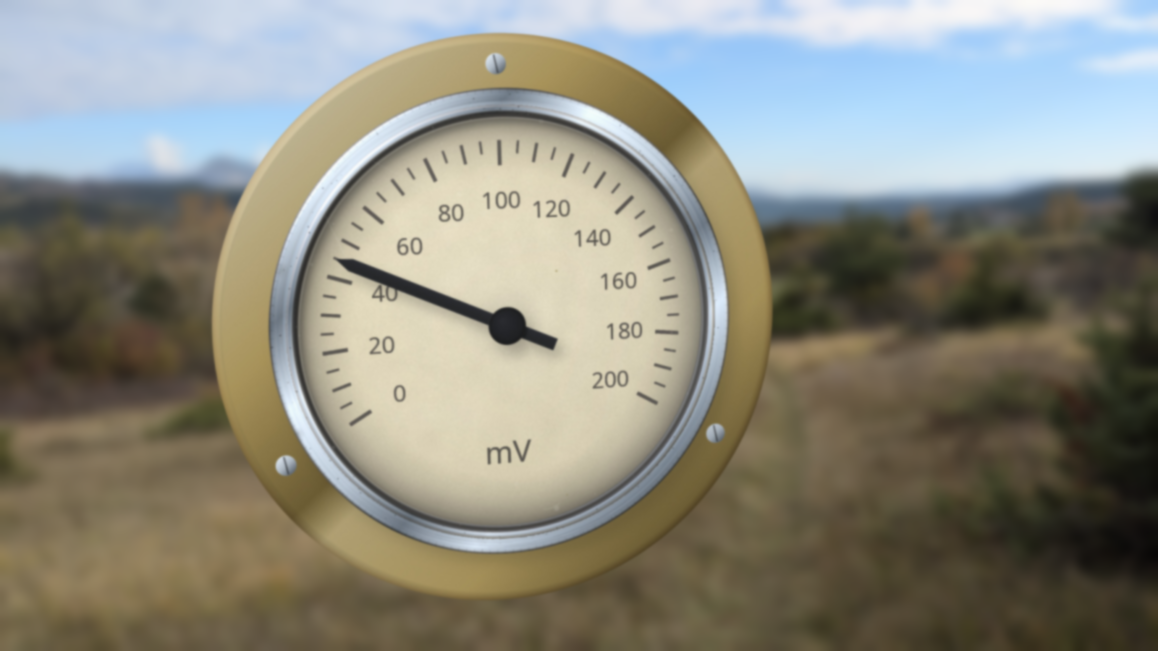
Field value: 45 mV
